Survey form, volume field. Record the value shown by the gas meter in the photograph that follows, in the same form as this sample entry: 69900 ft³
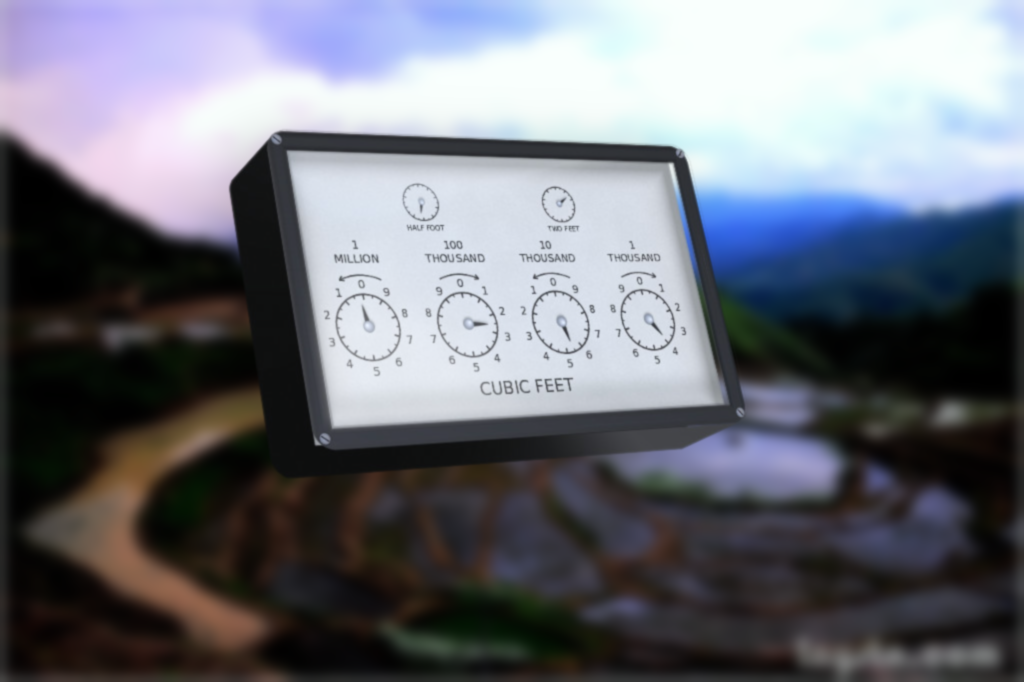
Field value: 25400 ft³
